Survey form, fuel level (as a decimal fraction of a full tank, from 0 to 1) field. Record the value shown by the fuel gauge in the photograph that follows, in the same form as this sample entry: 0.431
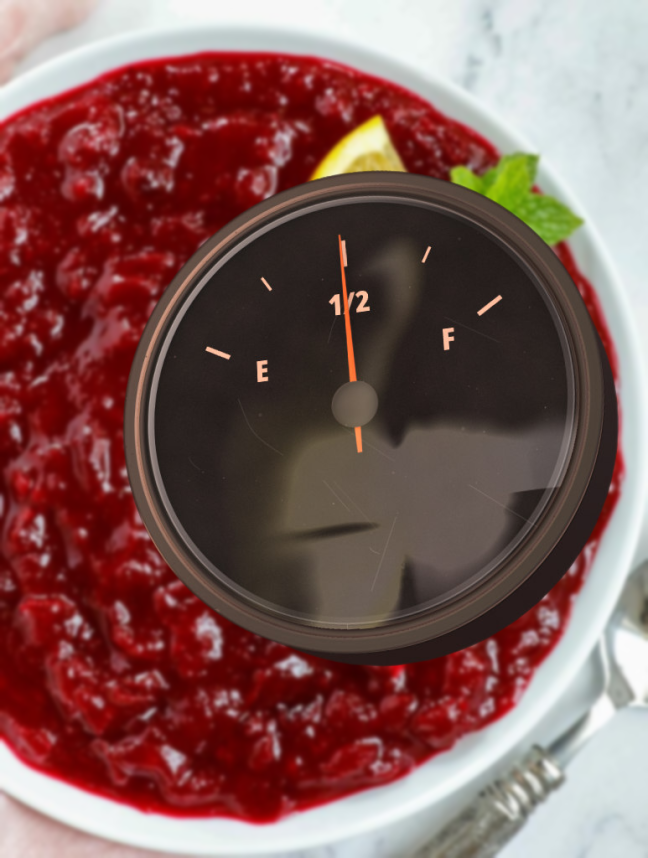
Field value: 0.5
